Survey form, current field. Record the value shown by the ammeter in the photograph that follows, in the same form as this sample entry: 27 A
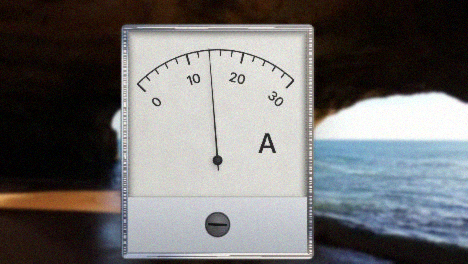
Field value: 14 A
